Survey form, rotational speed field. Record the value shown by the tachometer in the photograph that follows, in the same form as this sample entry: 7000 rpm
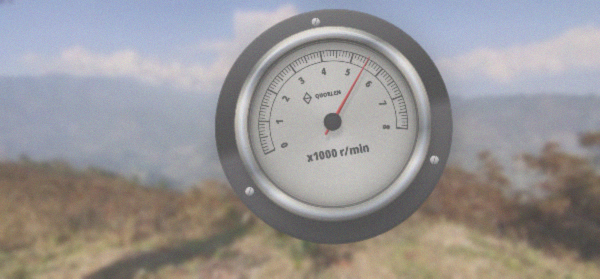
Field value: 5500 rpm
